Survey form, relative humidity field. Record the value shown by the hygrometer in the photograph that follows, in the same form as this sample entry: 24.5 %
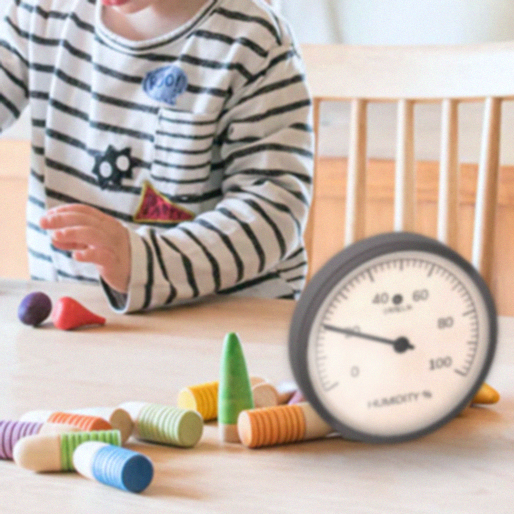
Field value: 20 %
